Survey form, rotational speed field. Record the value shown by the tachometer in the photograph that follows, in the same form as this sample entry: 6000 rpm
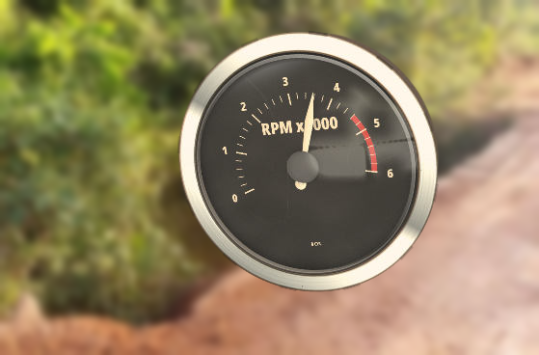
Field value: 3600 rpm
